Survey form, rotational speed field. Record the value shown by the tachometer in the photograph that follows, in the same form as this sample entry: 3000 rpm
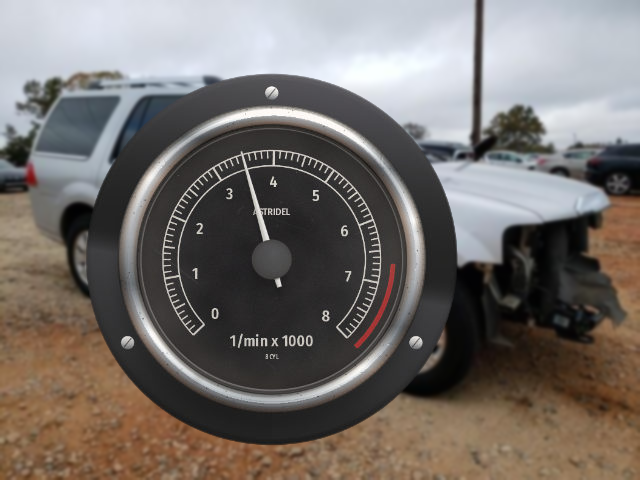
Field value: 3500 rpm
